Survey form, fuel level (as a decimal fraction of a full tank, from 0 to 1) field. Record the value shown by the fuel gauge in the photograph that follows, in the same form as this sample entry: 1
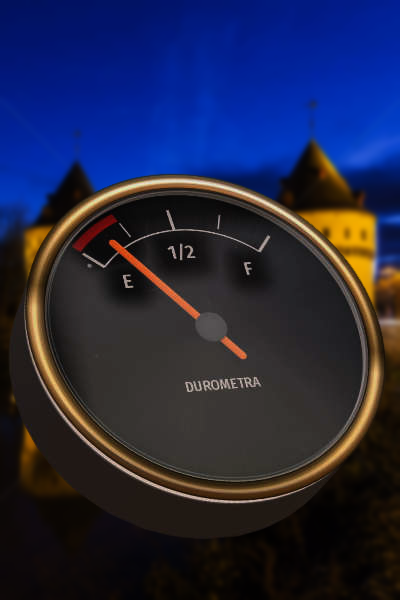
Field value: 0.125
